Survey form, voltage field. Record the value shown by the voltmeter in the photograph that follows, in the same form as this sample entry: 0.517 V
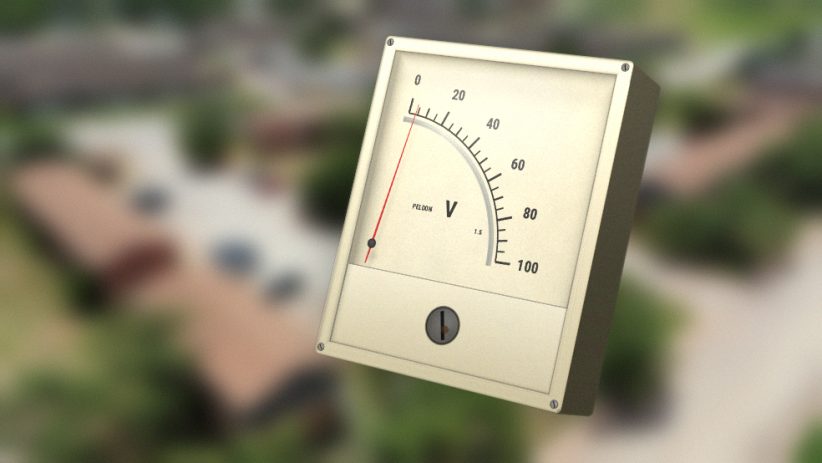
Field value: 5 V
